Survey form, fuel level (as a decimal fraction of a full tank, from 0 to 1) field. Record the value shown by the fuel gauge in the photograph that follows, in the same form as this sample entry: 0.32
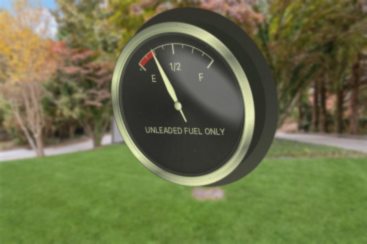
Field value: 0.25
